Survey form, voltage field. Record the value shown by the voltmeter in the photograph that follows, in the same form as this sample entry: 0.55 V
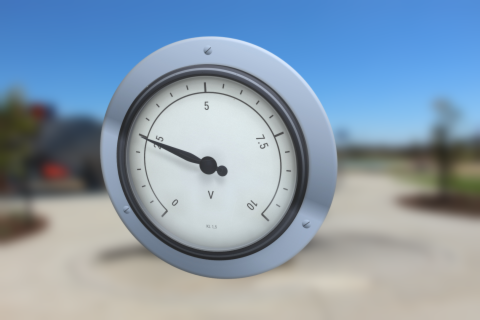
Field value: 2.5 V
